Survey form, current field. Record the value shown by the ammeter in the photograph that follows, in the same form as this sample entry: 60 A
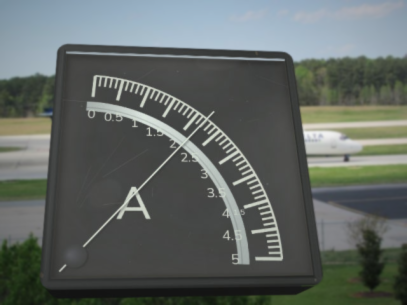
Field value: 2.2 A
